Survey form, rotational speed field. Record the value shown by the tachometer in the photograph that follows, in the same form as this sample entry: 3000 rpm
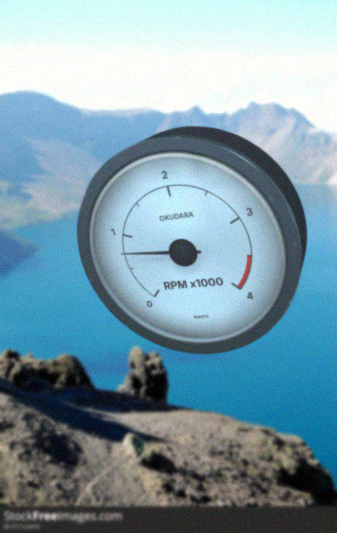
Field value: 750 rpm
